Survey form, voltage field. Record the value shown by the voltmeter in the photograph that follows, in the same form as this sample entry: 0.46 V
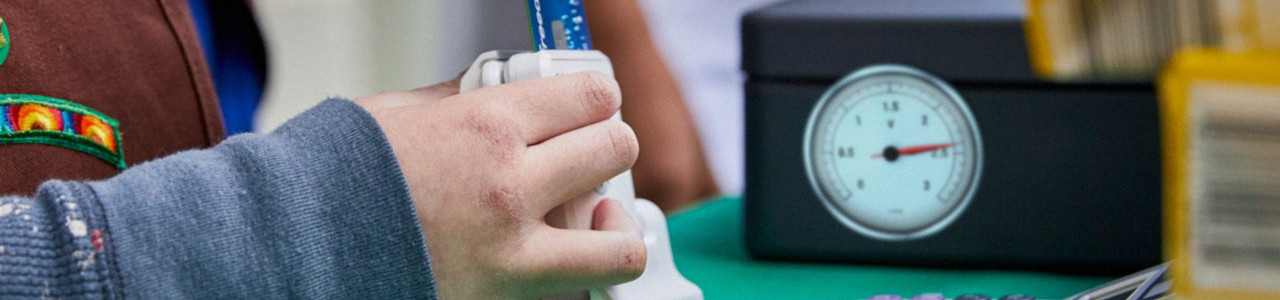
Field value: 2.4 V
